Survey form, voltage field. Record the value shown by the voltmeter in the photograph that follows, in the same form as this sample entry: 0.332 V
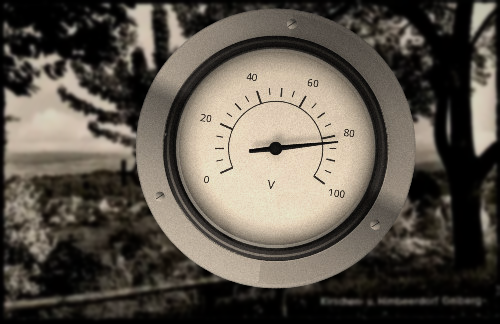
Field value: 82.5 V
